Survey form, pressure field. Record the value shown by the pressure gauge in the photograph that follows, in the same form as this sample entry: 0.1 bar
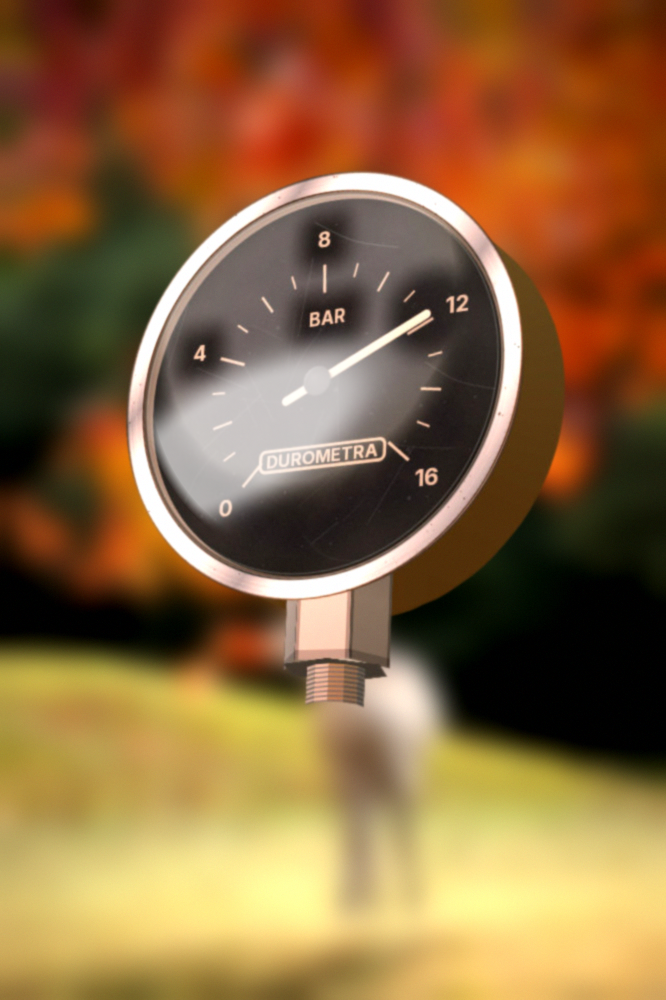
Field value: 12 bar
